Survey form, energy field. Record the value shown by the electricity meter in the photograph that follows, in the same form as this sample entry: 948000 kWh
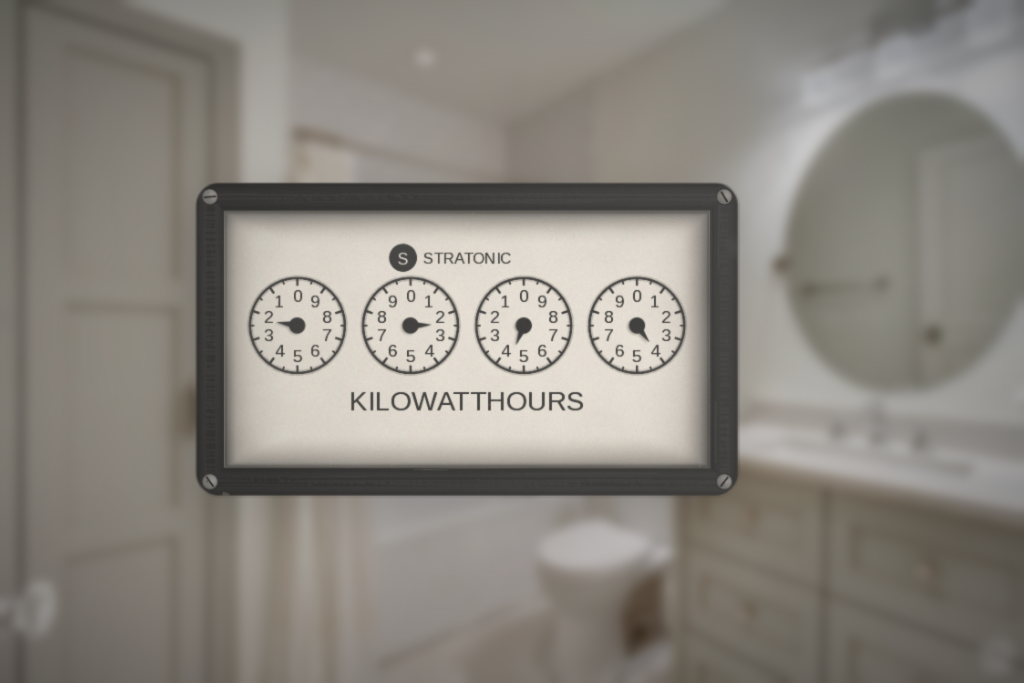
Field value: 2244 kWh
